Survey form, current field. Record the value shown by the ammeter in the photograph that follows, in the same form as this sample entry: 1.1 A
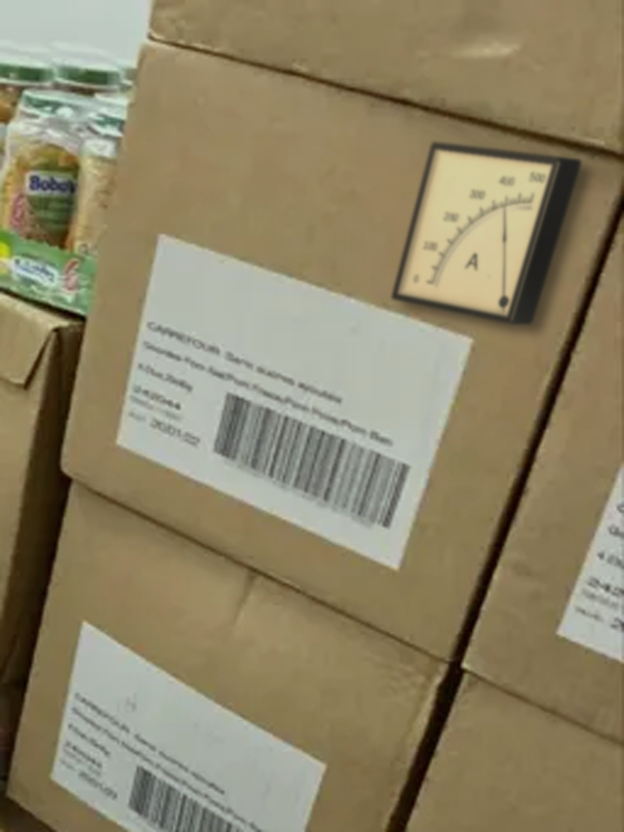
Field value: 400 A
